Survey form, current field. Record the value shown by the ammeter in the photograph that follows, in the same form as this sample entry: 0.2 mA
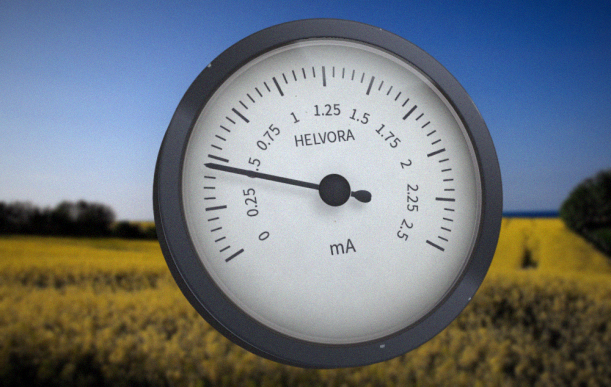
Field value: 0.45 mA
